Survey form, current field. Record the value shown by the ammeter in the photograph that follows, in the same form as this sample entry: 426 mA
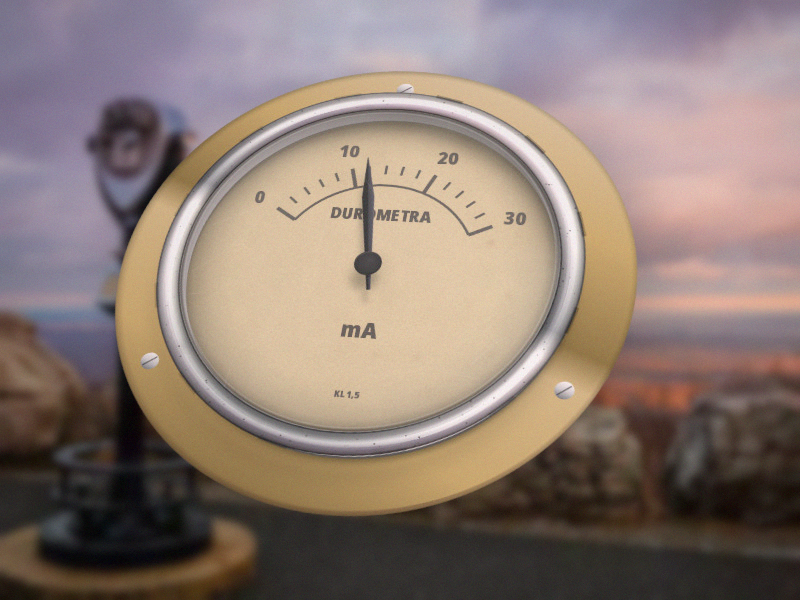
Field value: 12 mA
